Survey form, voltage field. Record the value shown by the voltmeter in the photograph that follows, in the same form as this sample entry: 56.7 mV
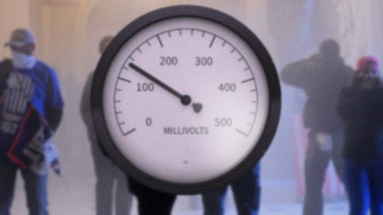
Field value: 130 mV
